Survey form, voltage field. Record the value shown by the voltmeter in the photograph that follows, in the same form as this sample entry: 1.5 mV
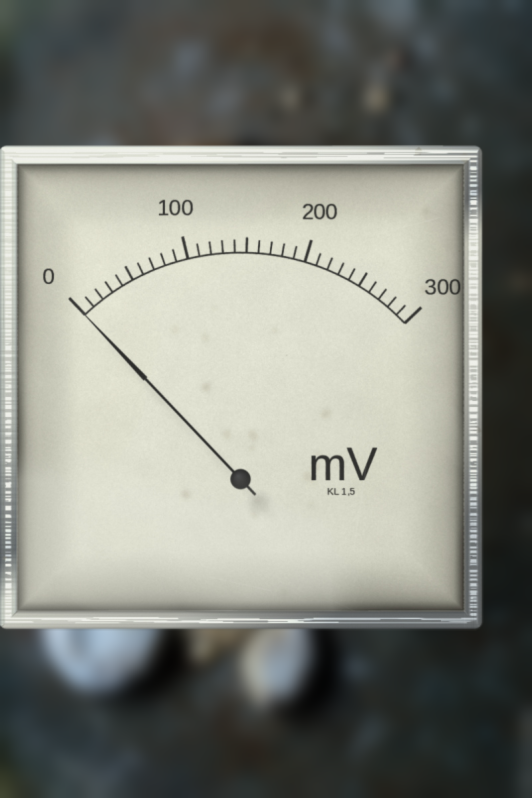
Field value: 0 mV
